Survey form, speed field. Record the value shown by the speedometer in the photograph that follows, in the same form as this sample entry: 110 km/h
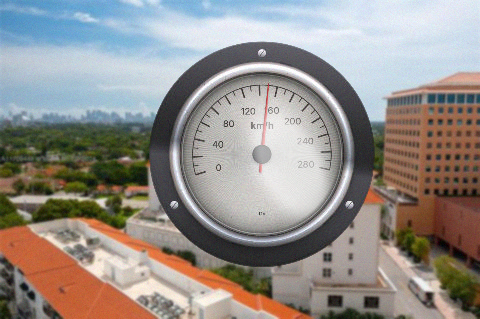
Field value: 150 km/h
